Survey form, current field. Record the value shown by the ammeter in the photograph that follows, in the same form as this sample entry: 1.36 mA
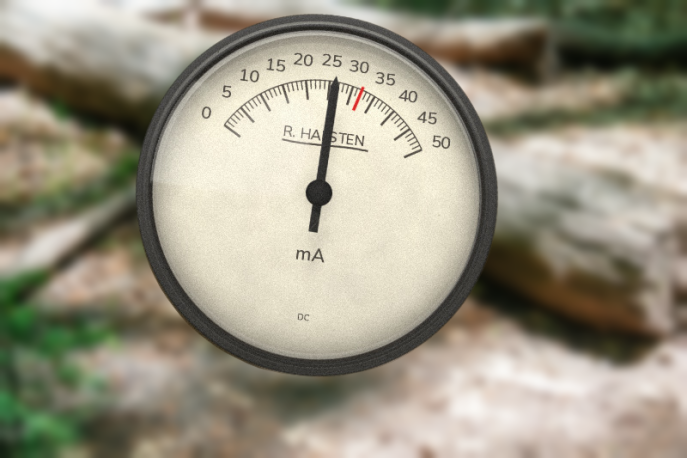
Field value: 26 mA
